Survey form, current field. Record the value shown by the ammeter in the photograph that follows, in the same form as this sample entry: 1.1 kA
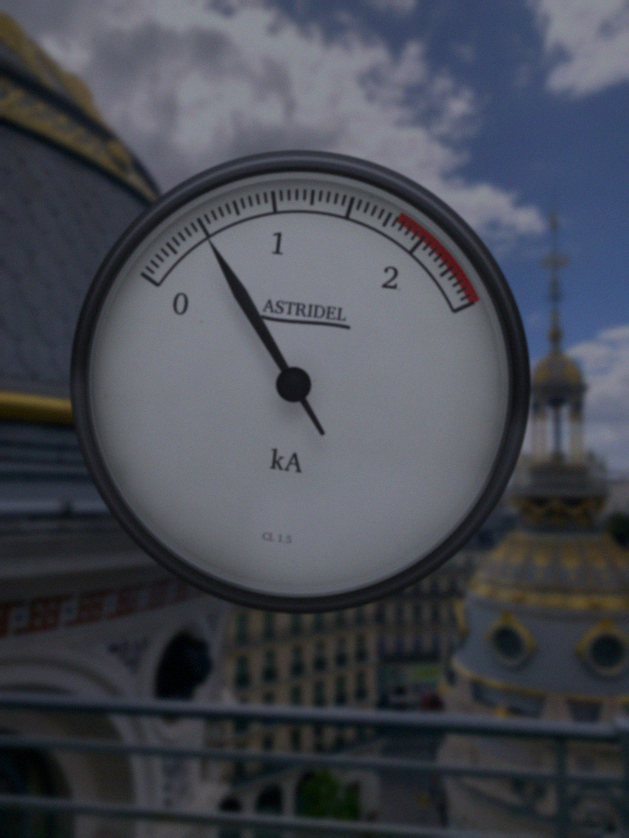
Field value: 0.5 kA
